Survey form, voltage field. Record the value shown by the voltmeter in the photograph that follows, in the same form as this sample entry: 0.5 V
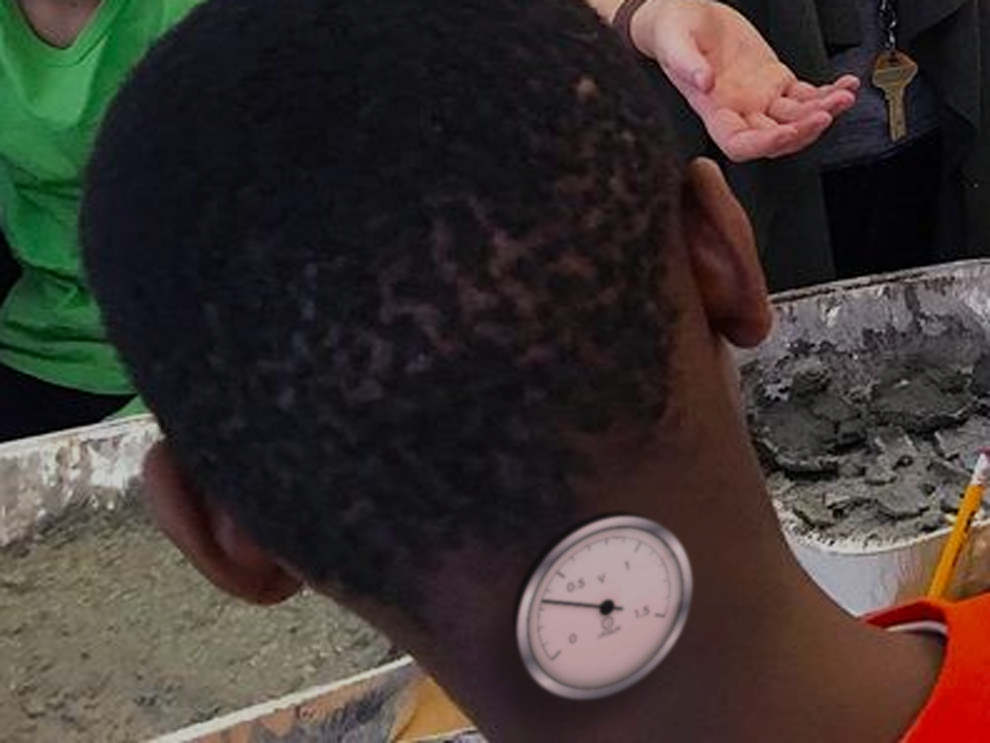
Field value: 0.35 V
